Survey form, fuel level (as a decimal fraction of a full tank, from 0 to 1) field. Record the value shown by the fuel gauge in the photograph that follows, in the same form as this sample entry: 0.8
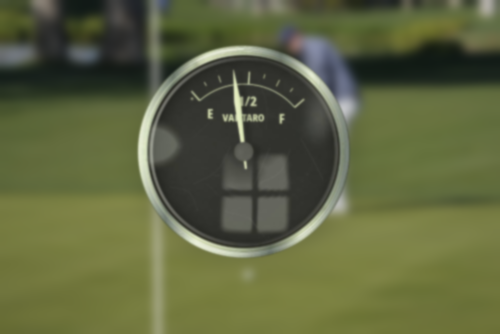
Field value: 0.375
